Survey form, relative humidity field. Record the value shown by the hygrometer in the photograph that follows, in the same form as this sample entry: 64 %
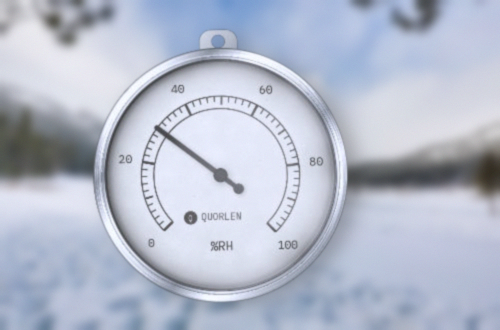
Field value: 30 %
